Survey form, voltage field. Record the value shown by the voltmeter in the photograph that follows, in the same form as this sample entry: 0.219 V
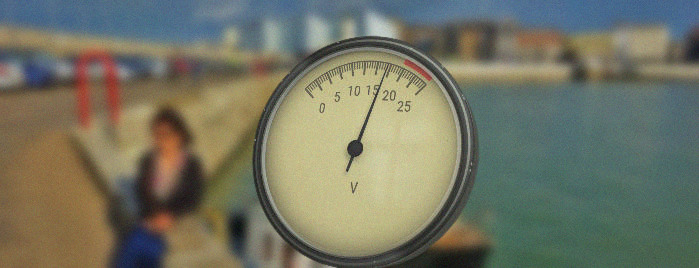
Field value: 17.5 V
